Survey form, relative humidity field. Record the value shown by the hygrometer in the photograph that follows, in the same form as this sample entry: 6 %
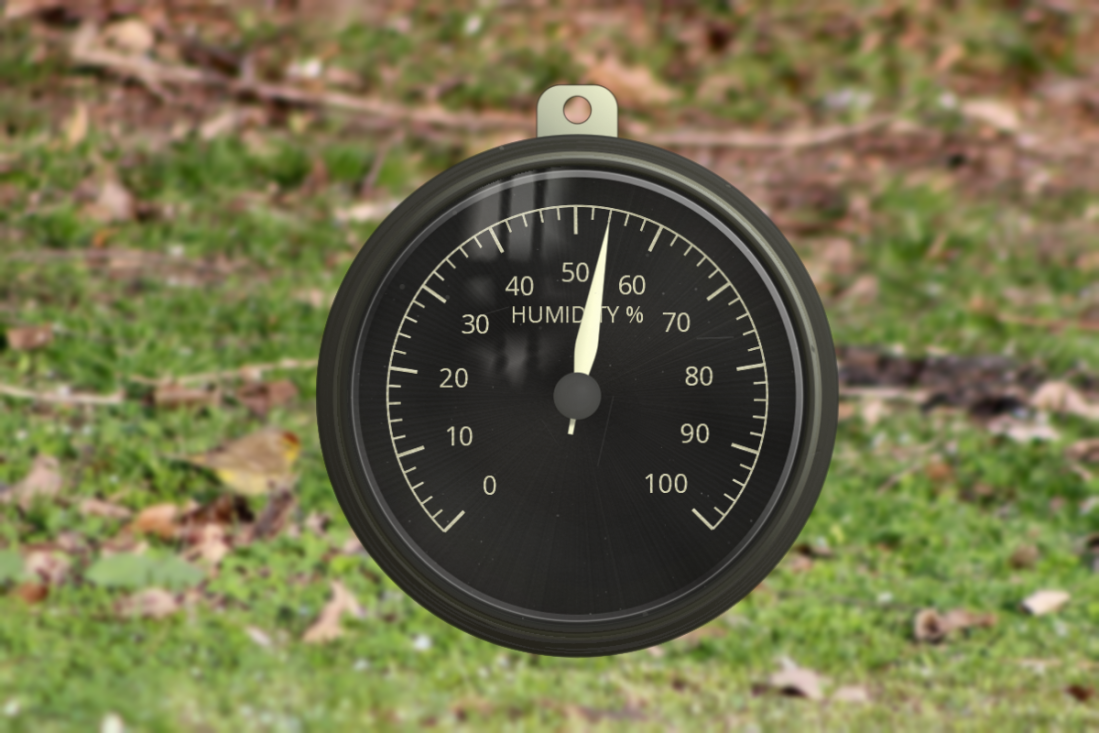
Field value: 54 %
